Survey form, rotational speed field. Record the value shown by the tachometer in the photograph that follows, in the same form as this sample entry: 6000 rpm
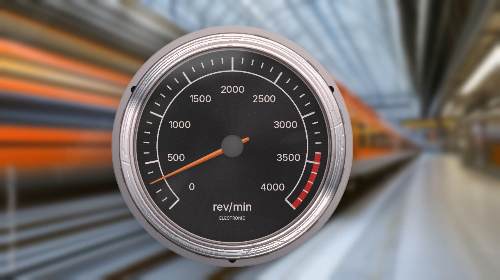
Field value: 300 rpm
